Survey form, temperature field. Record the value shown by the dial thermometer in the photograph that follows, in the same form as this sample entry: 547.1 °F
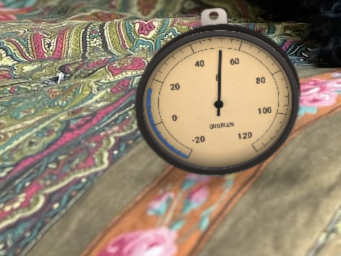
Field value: 52 °F
